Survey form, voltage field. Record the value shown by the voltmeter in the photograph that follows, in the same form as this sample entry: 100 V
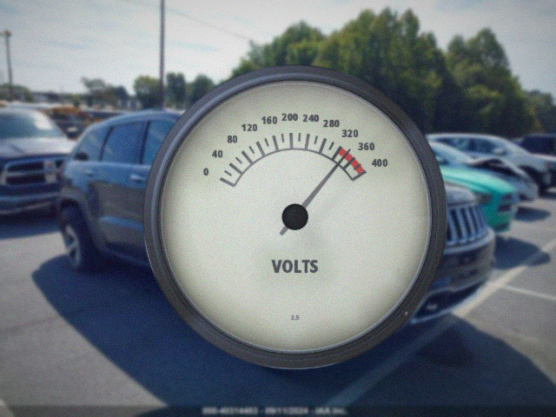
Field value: 340 V
